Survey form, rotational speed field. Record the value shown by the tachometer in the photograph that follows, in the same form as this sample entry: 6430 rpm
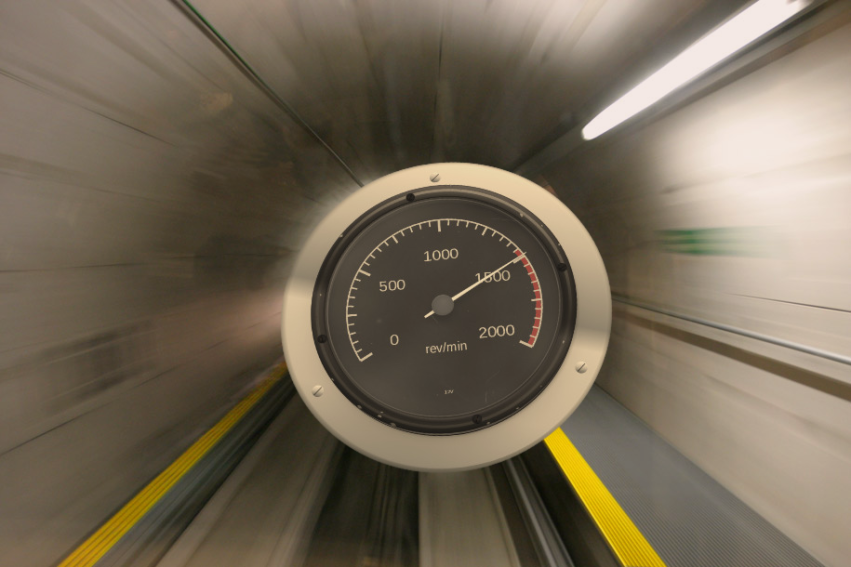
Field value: 1500 rpm
